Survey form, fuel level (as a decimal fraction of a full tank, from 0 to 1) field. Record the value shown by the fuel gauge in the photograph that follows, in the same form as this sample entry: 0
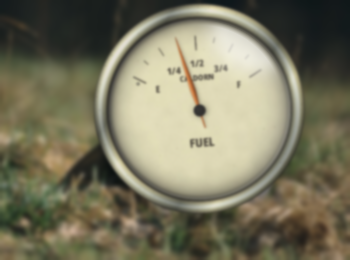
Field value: 0.375
